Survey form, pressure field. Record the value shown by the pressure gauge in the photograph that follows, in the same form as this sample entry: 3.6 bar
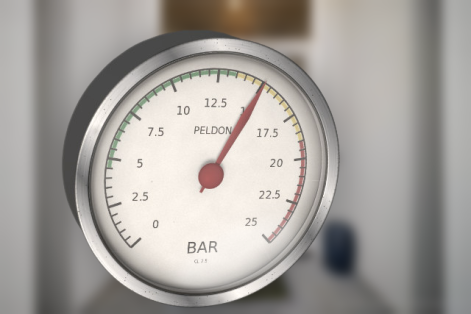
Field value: 15 bar
